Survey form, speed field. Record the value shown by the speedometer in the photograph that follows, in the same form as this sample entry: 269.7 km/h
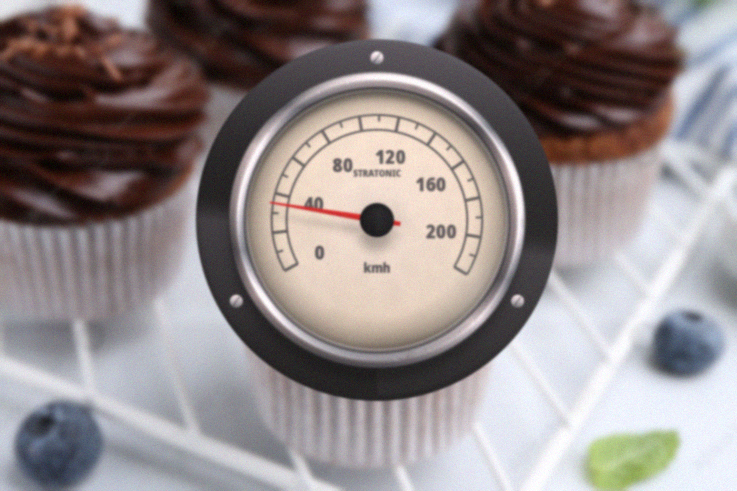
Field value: 35 km/h
